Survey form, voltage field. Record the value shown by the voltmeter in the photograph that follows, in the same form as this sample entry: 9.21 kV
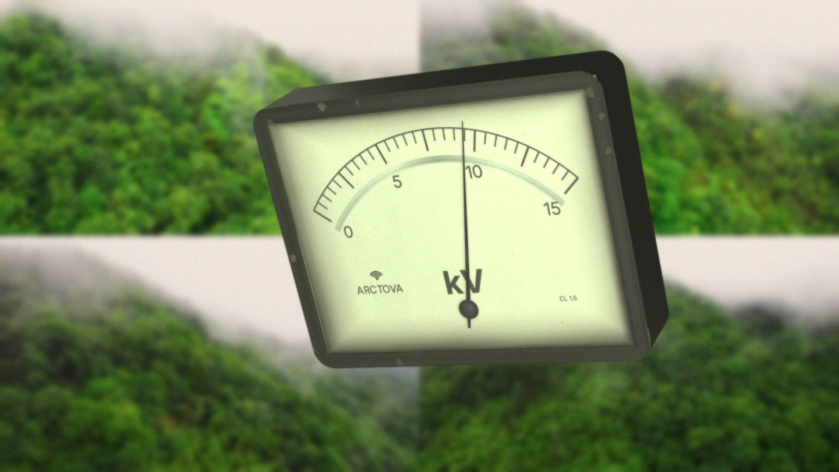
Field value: 9.5 kV
